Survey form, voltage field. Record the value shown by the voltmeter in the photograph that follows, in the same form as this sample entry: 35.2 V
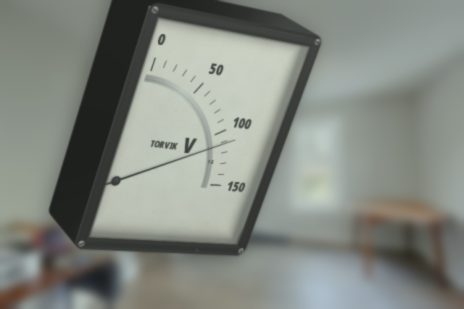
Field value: 110 V
